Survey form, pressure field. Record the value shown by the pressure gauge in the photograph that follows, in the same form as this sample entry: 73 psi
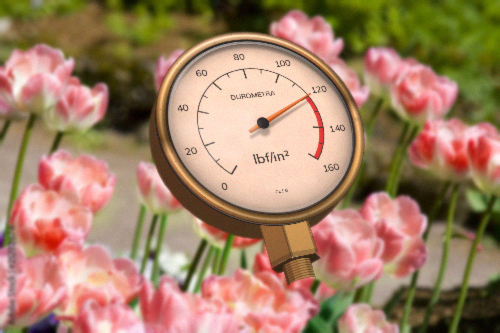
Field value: 120 psi
